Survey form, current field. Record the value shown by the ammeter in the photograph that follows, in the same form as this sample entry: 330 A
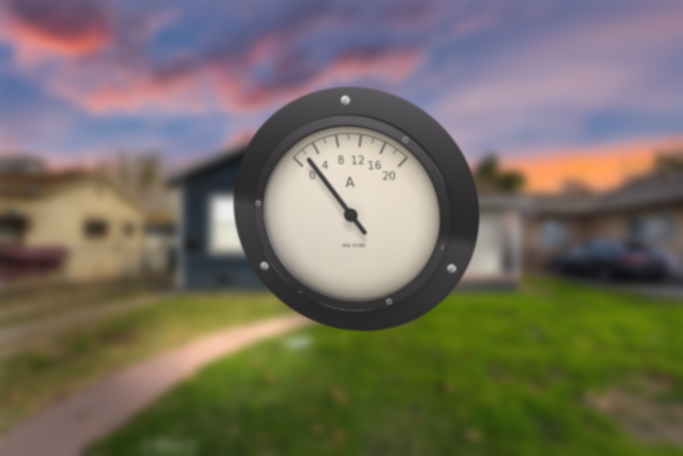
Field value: 2 A
